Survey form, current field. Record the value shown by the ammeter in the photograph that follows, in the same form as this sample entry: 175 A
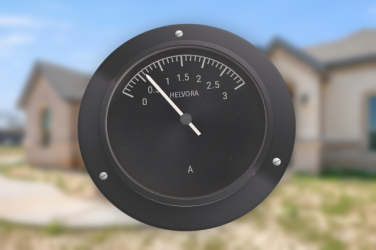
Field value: 0.6 A
